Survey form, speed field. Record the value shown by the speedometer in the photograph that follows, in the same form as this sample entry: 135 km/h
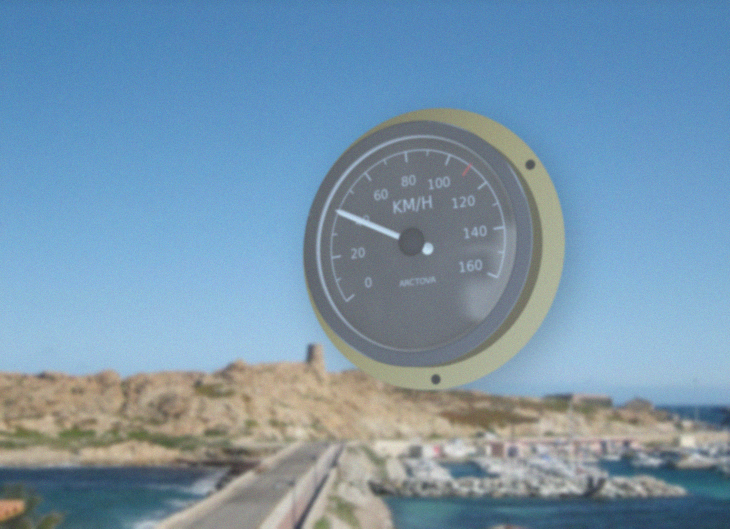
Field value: 40 km/h
